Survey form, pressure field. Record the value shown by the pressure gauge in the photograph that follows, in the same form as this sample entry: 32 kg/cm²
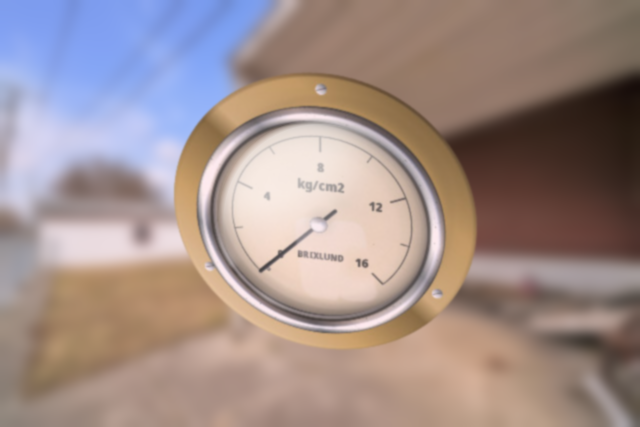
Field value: 0 kg/cm²
